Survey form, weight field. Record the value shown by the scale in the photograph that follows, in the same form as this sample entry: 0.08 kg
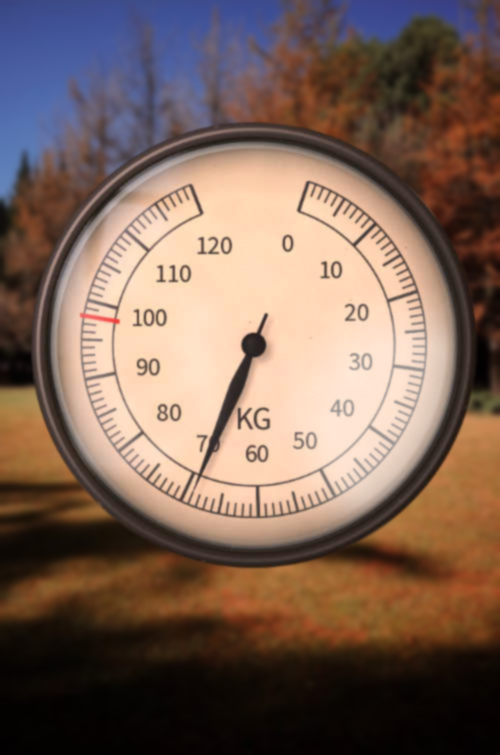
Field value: 69 kg
